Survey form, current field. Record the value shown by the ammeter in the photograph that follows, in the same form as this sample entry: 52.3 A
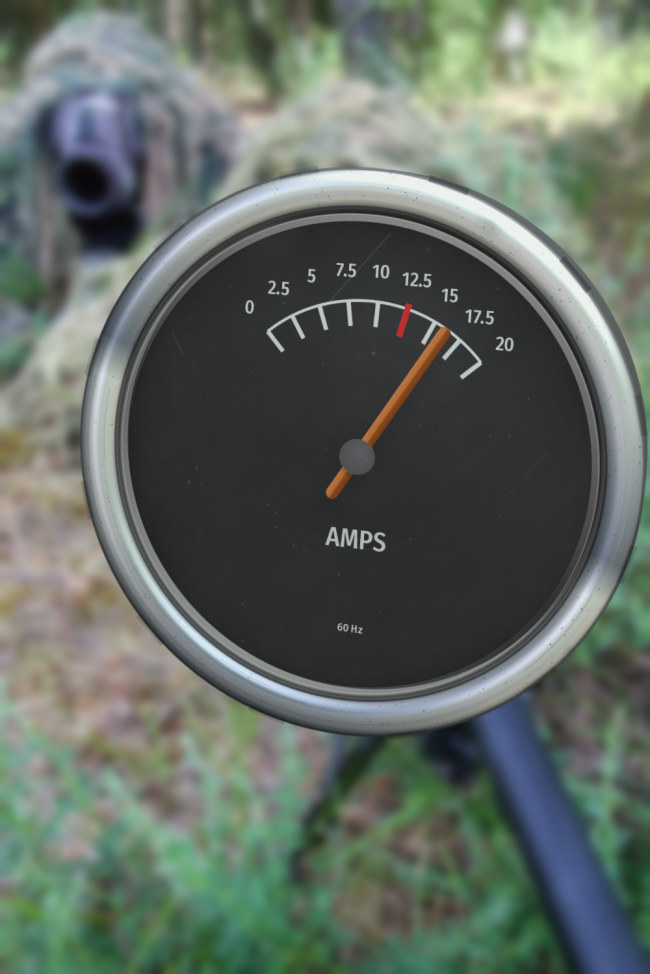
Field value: 16.25 A
